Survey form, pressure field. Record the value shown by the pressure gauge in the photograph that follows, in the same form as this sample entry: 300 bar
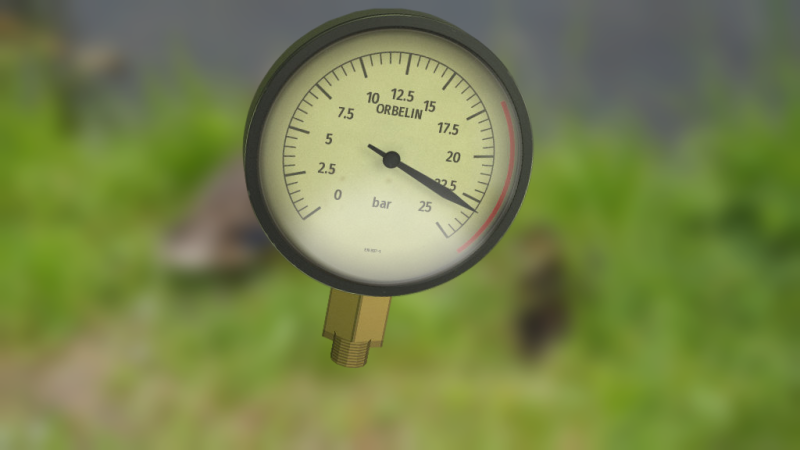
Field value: 23 bar
